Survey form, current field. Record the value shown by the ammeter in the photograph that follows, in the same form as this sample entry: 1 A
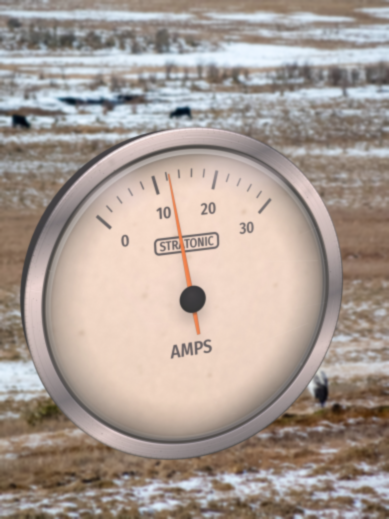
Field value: 12 A
